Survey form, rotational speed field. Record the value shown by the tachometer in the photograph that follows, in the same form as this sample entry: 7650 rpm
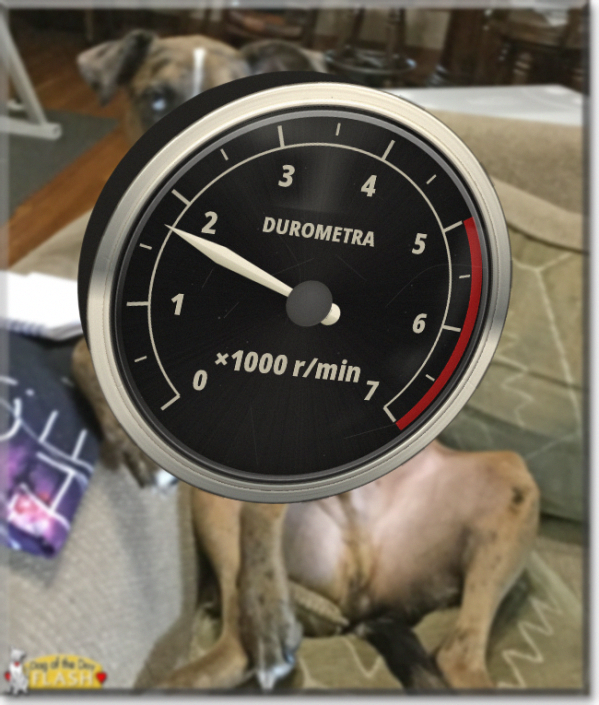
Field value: 1750 rpm
